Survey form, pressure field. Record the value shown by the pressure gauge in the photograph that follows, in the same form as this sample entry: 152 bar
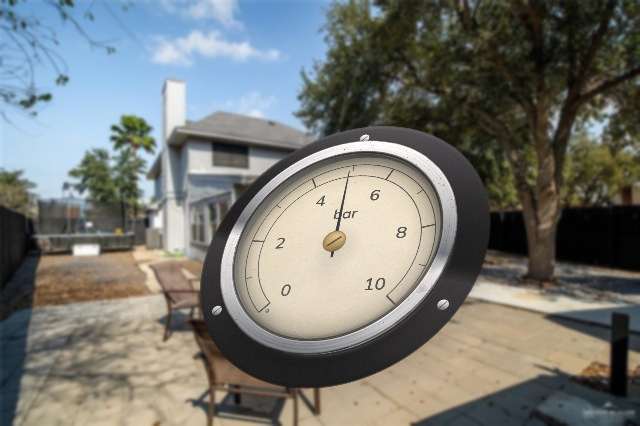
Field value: 5 bar
